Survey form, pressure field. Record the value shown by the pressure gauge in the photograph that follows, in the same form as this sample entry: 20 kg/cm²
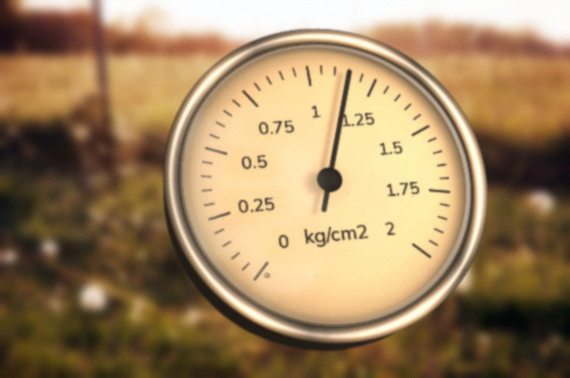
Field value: 1.15 kg/cm²
